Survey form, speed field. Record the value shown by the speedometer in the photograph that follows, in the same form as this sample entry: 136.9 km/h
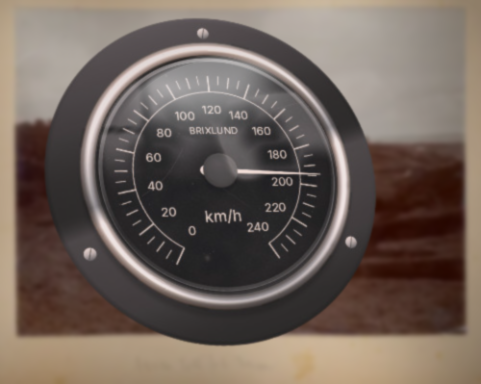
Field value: 195 km/h
